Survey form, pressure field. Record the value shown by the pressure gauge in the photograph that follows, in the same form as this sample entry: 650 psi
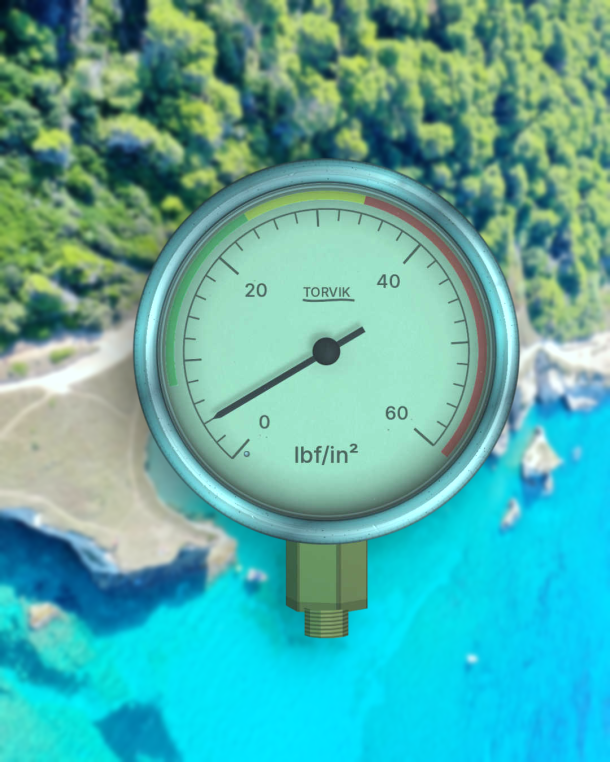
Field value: 4 psi
